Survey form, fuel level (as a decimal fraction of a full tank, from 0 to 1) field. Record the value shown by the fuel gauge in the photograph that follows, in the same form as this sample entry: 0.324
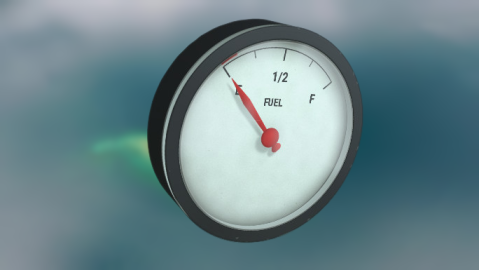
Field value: 0
